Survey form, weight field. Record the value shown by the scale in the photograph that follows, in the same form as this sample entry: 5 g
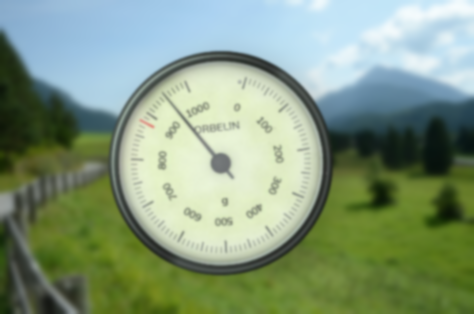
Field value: 950 g
